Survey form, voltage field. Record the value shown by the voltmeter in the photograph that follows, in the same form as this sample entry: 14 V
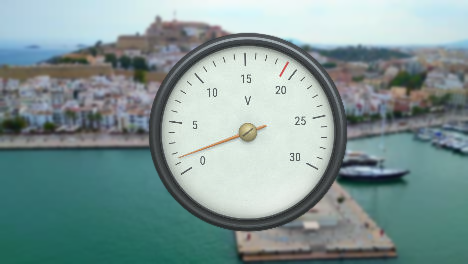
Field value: 1.5 V
